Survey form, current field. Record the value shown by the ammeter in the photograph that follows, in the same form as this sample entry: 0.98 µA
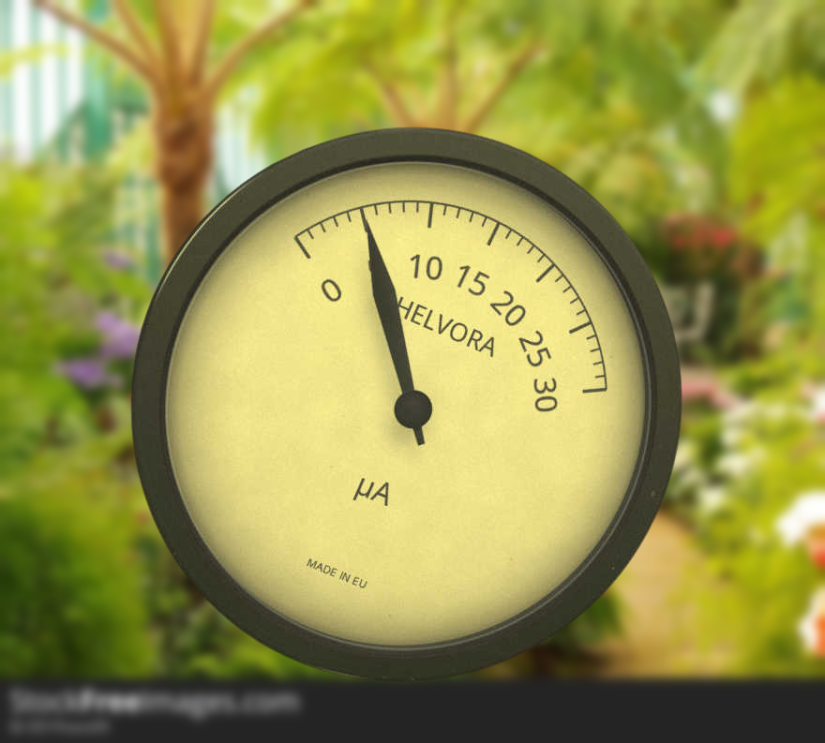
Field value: 5 µA
